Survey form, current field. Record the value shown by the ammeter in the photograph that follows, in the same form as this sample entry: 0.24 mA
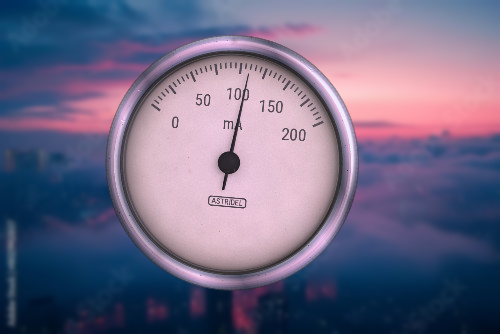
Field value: 110 mA
